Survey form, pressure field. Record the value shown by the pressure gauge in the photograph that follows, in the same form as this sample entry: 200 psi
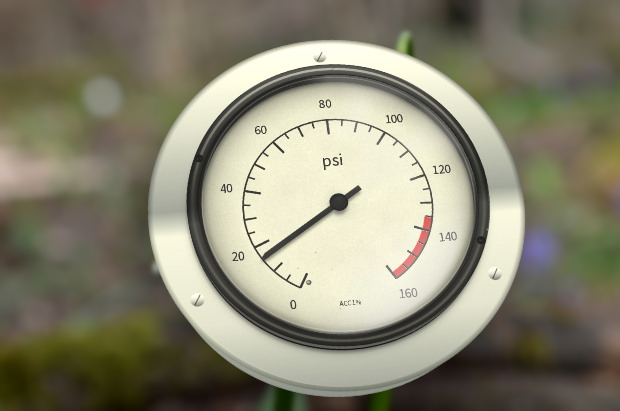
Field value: 15 psi
